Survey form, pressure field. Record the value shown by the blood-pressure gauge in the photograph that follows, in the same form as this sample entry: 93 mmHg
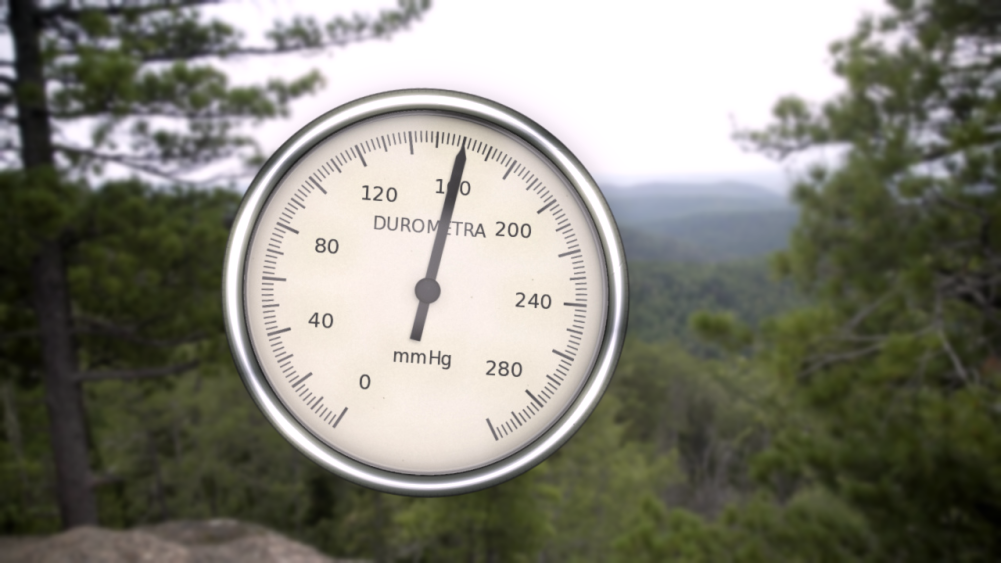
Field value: 160 mmHg
